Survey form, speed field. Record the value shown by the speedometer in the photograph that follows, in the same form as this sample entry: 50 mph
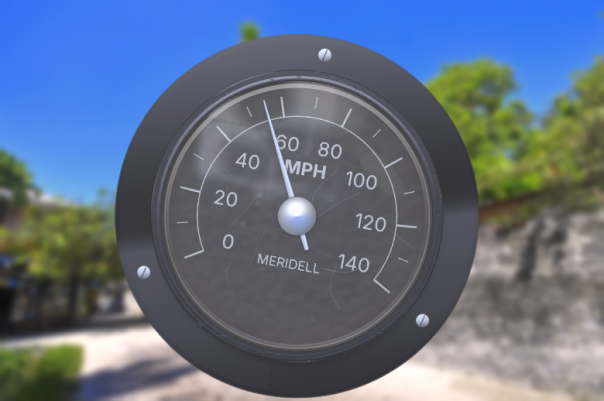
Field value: 55 mph
